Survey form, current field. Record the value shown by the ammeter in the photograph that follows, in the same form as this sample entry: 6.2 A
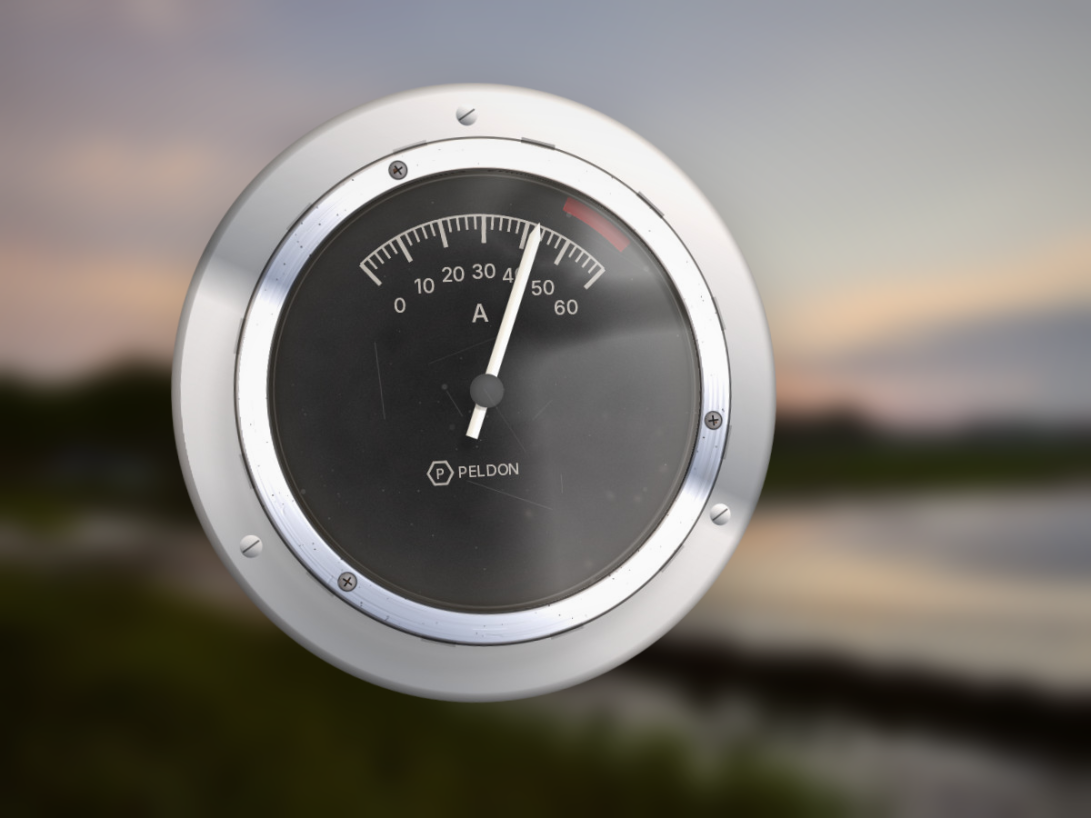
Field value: 42 A
